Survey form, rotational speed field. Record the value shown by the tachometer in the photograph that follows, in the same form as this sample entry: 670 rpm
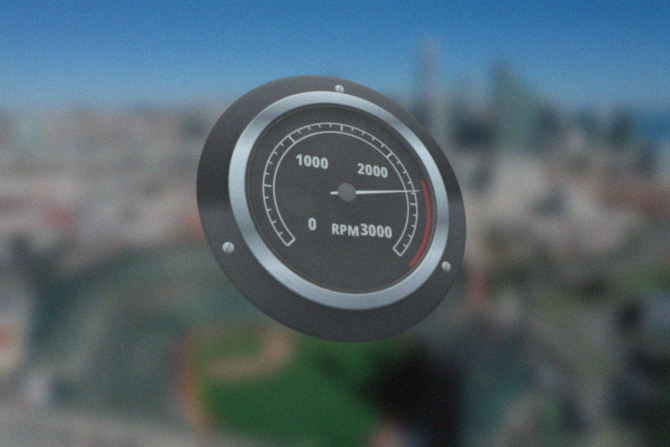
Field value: 2400 rpm
